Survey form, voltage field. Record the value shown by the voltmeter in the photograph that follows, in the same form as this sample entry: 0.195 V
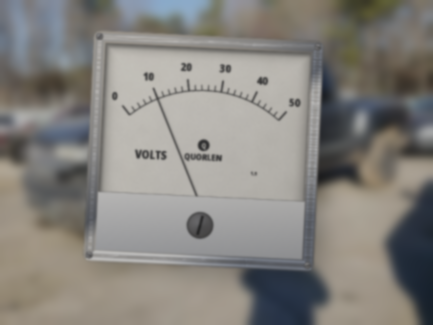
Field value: 10 V
